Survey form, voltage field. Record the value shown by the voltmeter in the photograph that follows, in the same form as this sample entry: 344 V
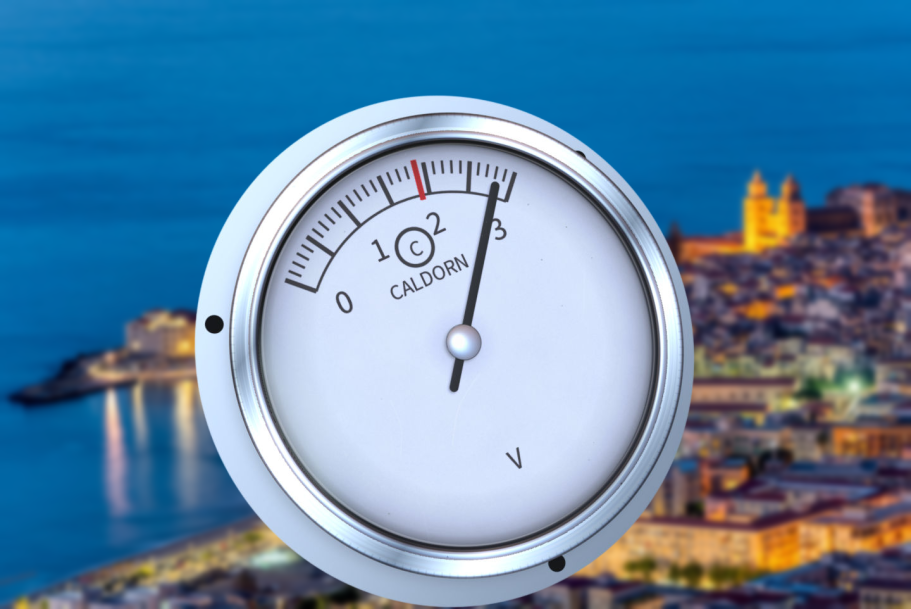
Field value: 2.8 V
